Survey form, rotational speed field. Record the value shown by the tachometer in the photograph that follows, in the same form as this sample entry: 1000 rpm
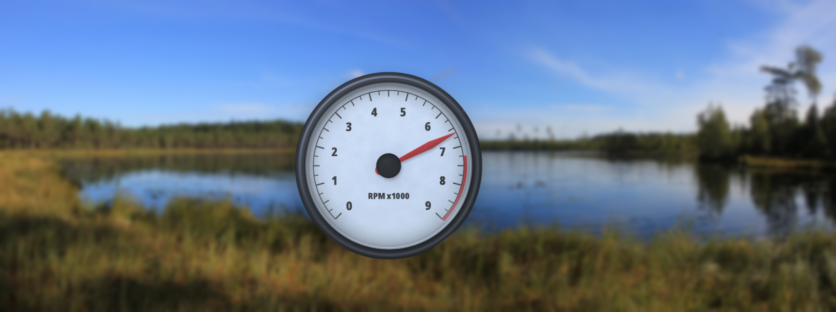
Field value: 6625 rpm
